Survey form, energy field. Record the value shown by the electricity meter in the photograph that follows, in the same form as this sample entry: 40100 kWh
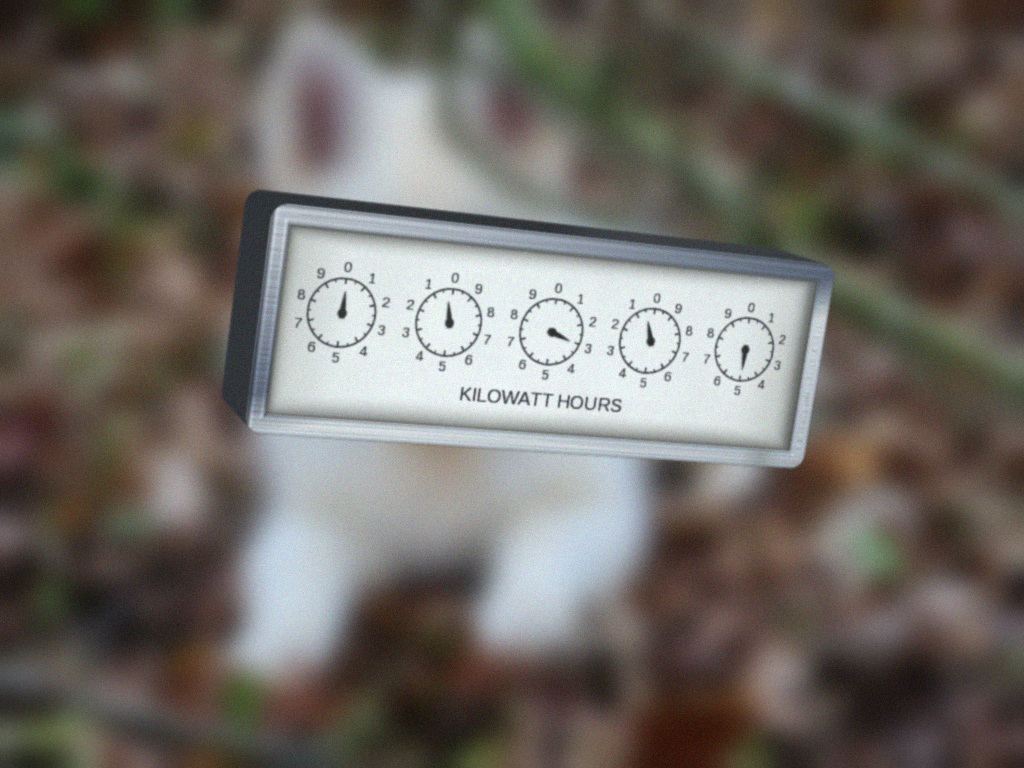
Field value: 305 kWh
